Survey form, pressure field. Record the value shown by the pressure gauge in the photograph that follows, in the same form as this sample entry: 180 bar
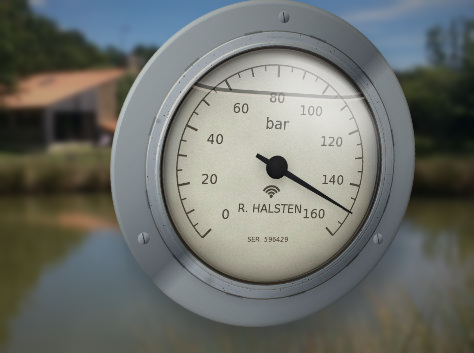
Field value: 150 bar
